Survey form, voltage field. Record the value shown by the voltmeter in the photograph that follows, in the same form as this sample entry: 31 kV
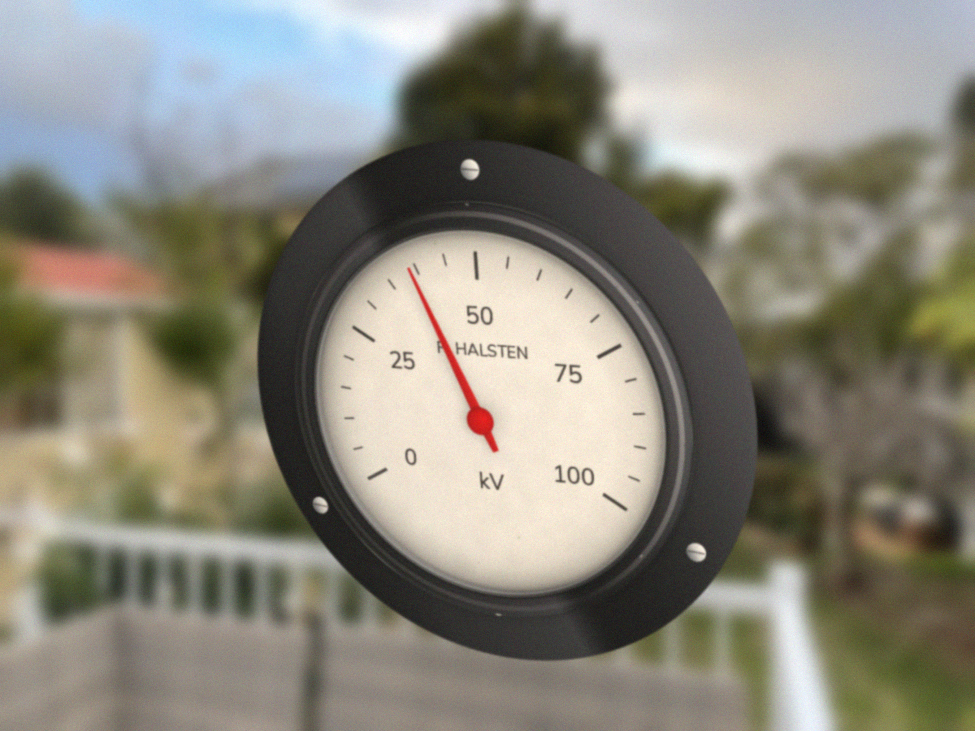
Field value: 40 kV
